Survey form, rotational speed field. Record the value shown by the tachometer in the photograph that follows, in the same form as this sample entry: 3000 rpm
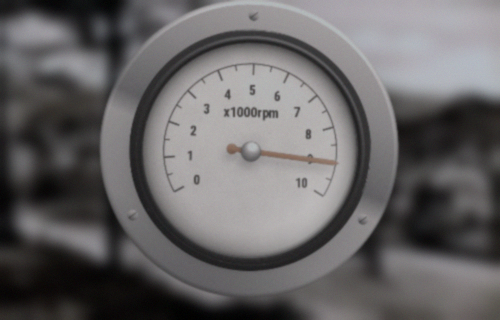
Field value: 9000 rpm
